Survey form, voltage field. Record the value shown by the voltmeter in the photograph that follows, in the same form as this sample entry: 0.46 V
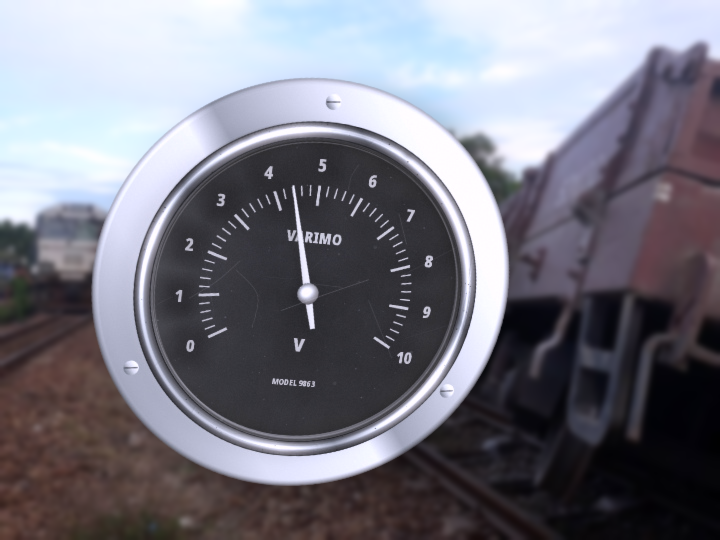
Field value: 4.4 V
